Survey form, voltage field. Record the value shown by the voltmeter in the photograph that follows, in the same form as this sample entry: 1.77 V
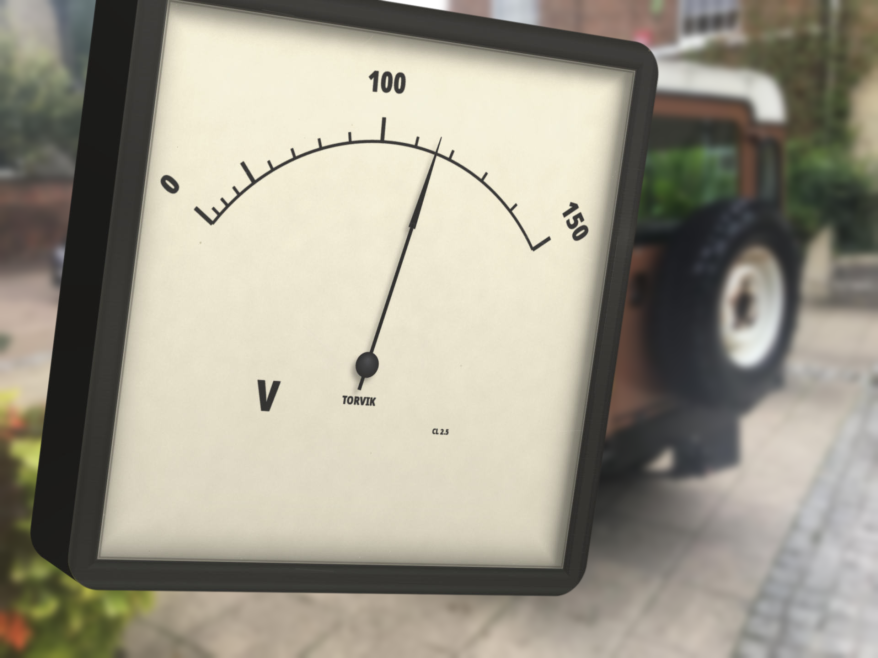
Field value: 115 V
